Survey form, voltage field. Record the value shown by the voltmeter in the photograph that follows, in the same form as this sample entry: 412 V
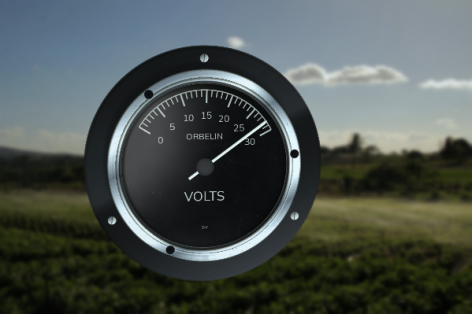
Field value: 28 V
